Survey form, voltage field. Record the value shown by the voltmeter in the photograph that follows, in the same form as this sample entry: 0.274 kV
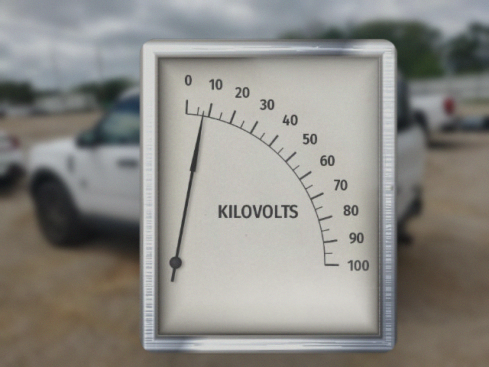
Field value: 7.5 kV
